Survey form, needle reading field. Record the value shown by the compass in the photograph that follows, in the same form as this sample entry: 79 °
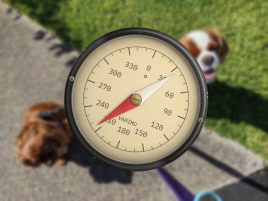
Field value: 215 °
